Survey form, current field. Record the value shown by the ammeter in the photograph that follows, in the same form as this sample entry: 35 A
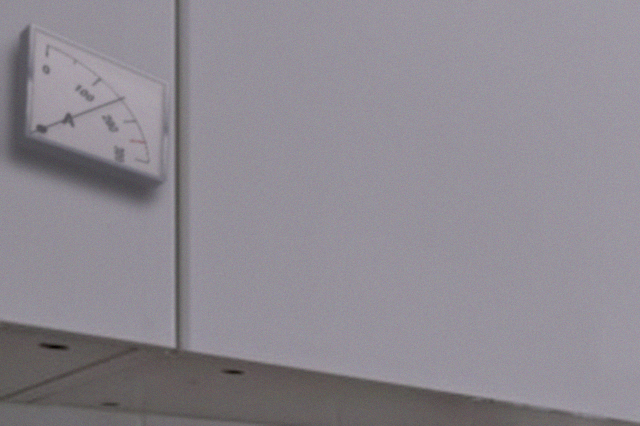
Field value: 150 A
